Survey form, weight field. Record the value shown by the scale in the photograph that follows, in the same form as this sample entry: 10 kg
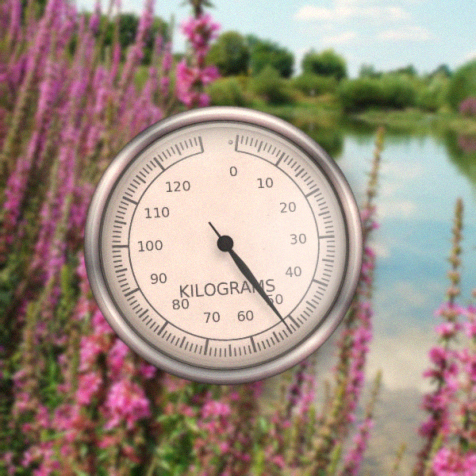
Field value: 52 kg
